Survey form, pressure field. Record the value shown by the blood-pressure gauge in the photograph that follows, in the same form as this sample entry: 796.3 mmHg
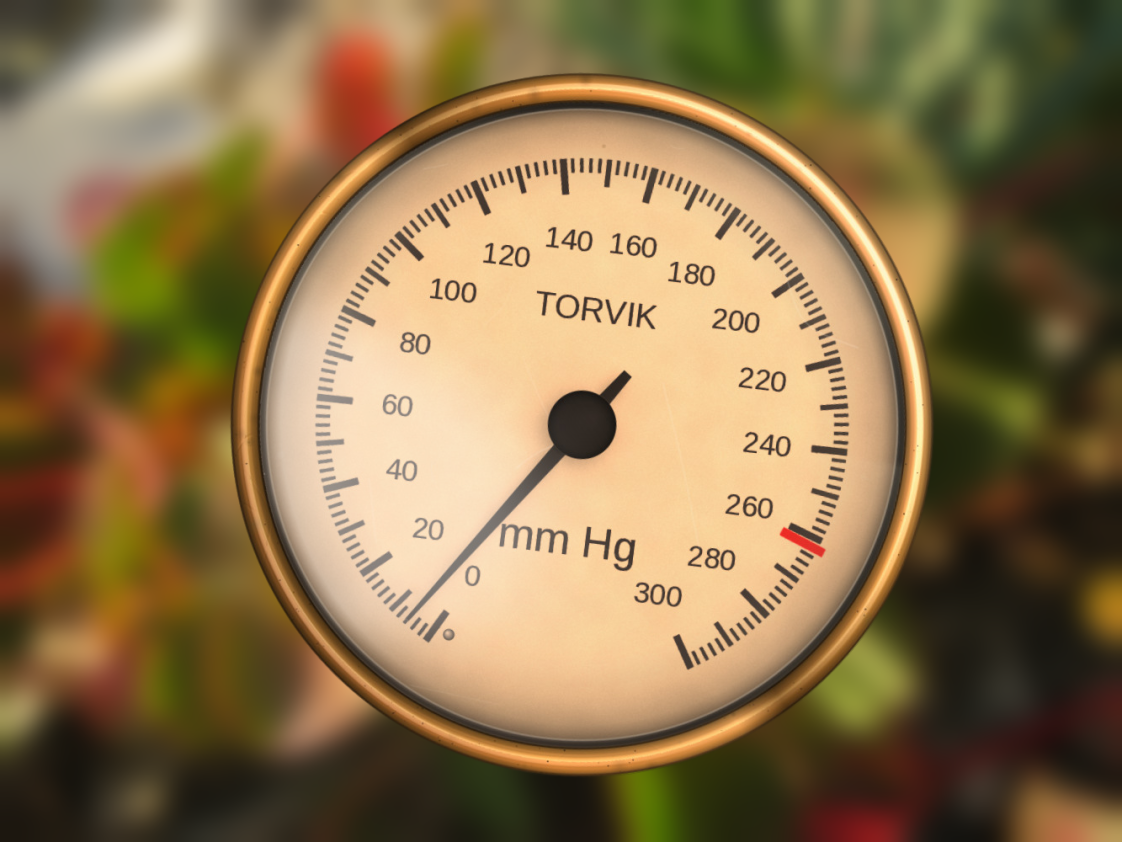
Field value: 6 mmHg
